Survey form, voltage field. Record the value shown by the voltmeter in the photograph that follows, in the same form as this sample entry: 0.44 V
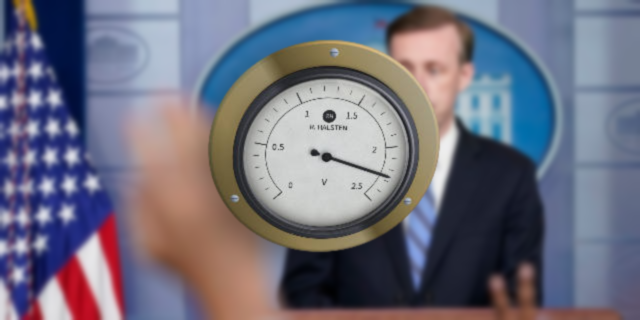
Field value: 2.25 V
